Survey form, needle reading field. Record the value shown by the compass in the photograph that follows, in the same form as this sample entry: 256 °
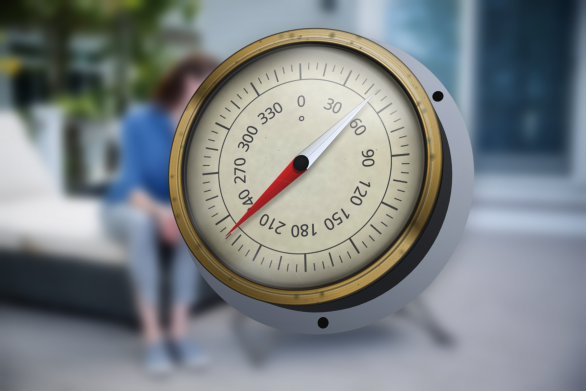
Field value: 230 °
